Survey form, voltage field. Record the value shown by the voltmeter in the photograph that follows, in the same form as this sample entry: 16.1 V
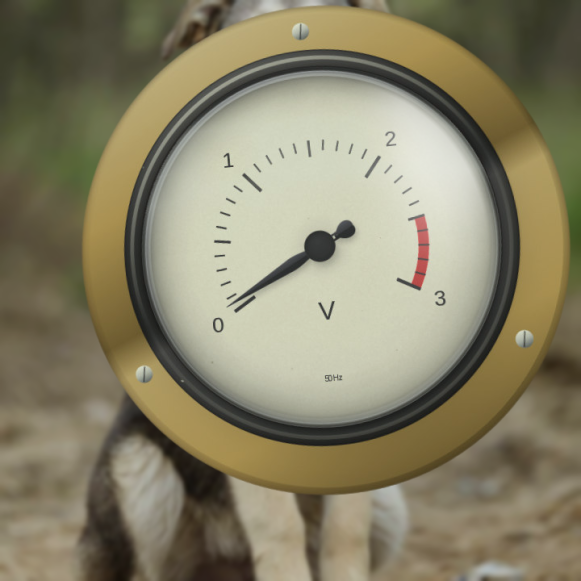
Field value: 0.05 V
